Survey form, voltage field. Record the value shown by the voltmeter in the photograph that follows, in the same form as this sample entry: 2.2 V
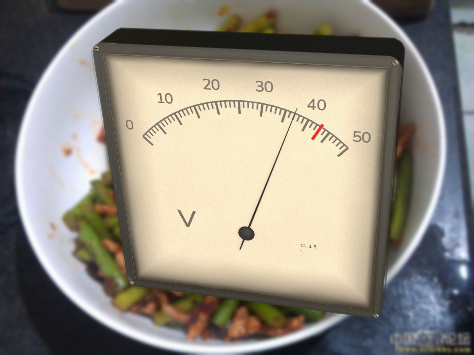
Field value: 37 V
